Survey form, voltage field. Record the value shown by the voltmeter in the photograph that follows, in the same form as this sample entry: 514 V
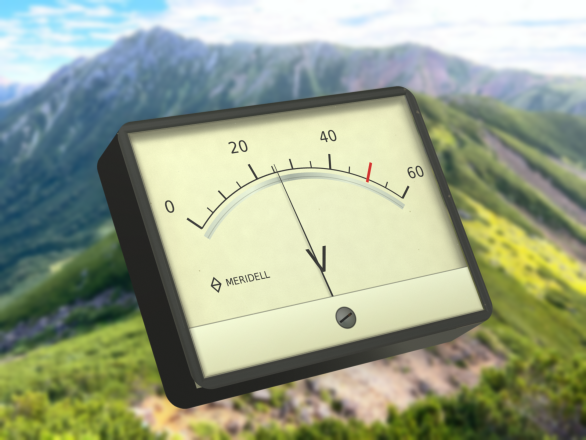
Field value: 25 V
